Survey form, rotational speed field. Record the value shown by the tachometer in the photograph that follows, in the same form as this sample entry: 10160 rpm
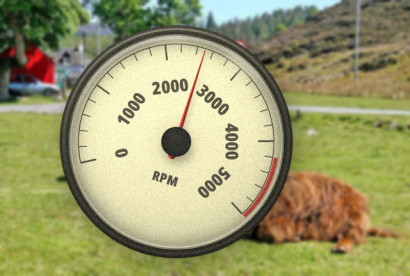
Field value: 2500 rpm
